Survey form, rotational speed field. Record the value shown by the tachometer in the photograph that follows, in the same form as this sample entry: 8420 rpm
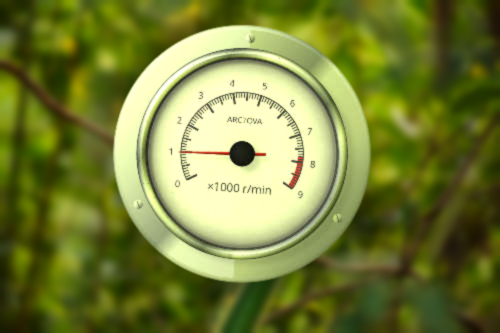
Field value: 1000 rpm
